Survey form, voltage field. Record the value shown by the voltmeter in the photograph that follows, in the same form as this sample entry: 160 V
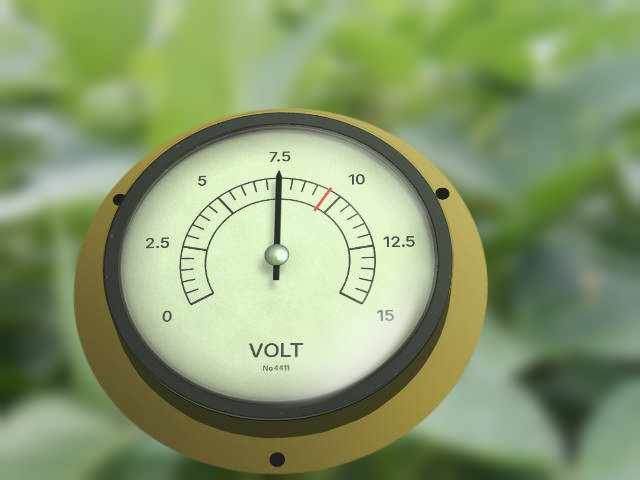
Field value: 7.5 V
